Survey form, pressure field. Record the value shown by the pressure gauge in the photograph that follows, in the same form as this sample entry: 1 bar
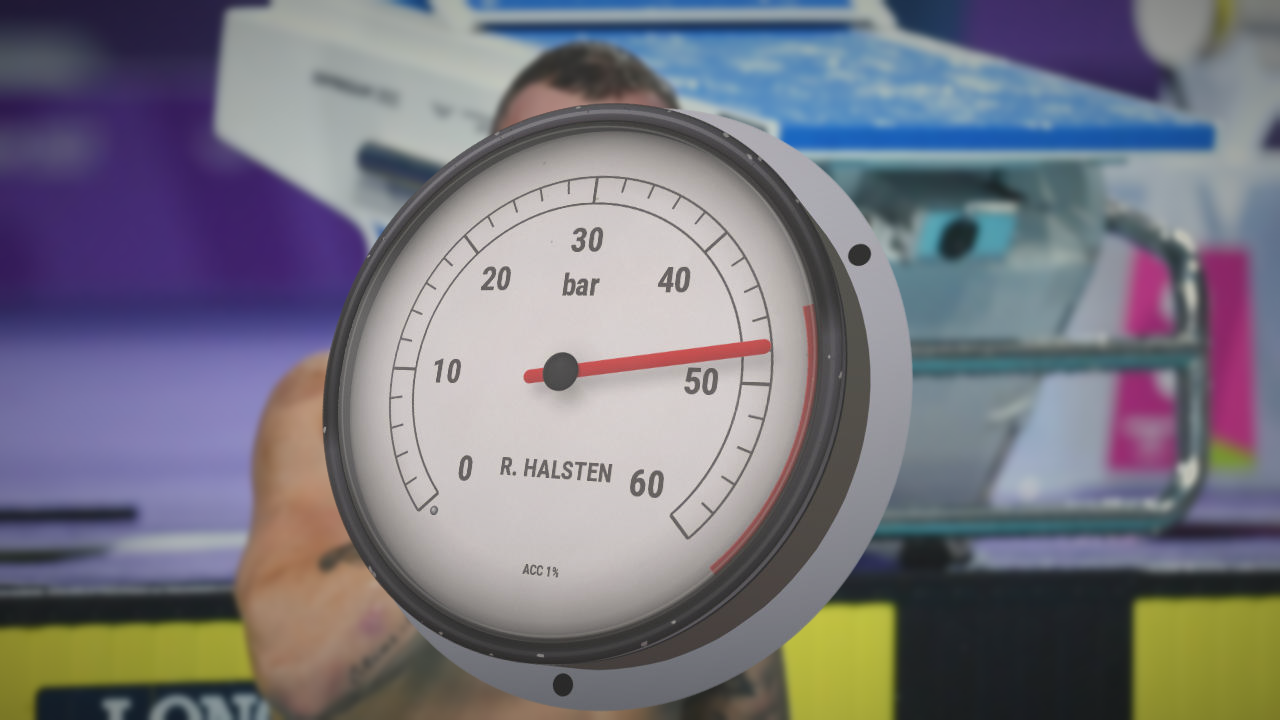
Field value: 48 bar
